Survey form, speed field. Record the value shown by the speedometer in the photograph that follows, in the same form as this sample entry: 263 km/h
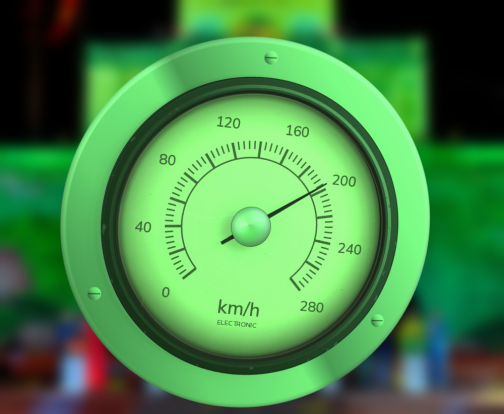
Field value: 196 km/h
